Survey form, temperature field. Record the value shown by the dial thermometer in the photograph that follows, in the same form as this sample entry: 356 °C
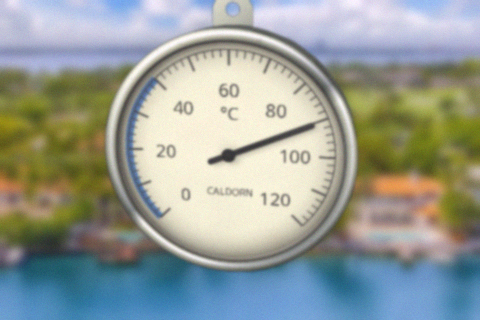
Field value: 90 °C
